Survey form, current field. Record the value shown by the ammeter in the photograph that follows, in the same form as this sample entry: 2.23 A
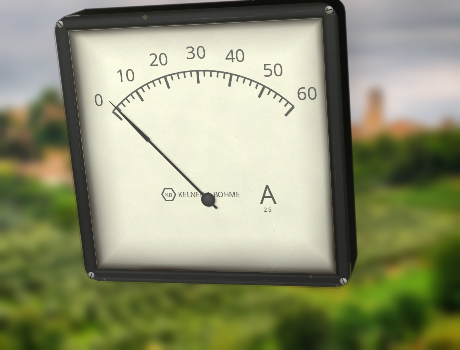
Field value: 2 A
